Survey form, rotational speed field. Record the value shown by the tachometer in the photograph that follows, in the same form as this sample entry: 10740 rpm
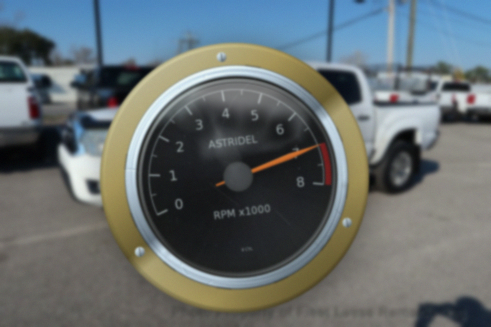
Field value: 7000 rpm
